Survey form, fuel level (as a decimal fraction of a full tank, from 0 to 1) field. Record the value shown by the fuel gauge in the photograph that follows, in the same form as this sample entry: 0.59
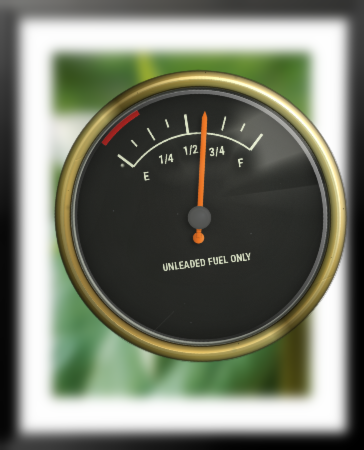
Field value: 0.625
